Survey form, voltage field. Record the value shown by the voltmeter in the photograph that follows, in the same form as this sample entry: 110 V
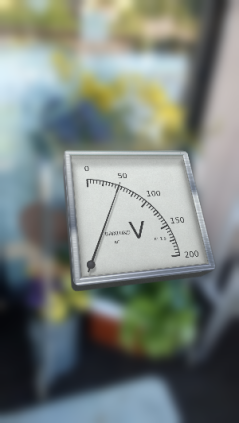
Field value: 50 V
